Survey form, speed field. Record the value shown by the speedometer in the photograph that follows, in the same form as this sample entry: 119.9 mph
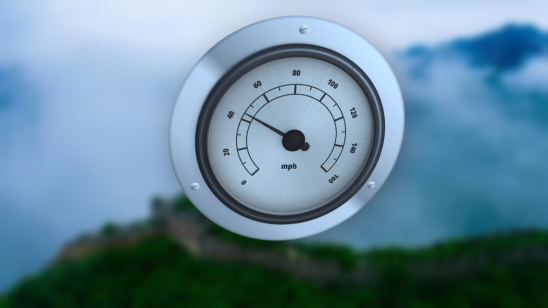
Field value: 45 mph
